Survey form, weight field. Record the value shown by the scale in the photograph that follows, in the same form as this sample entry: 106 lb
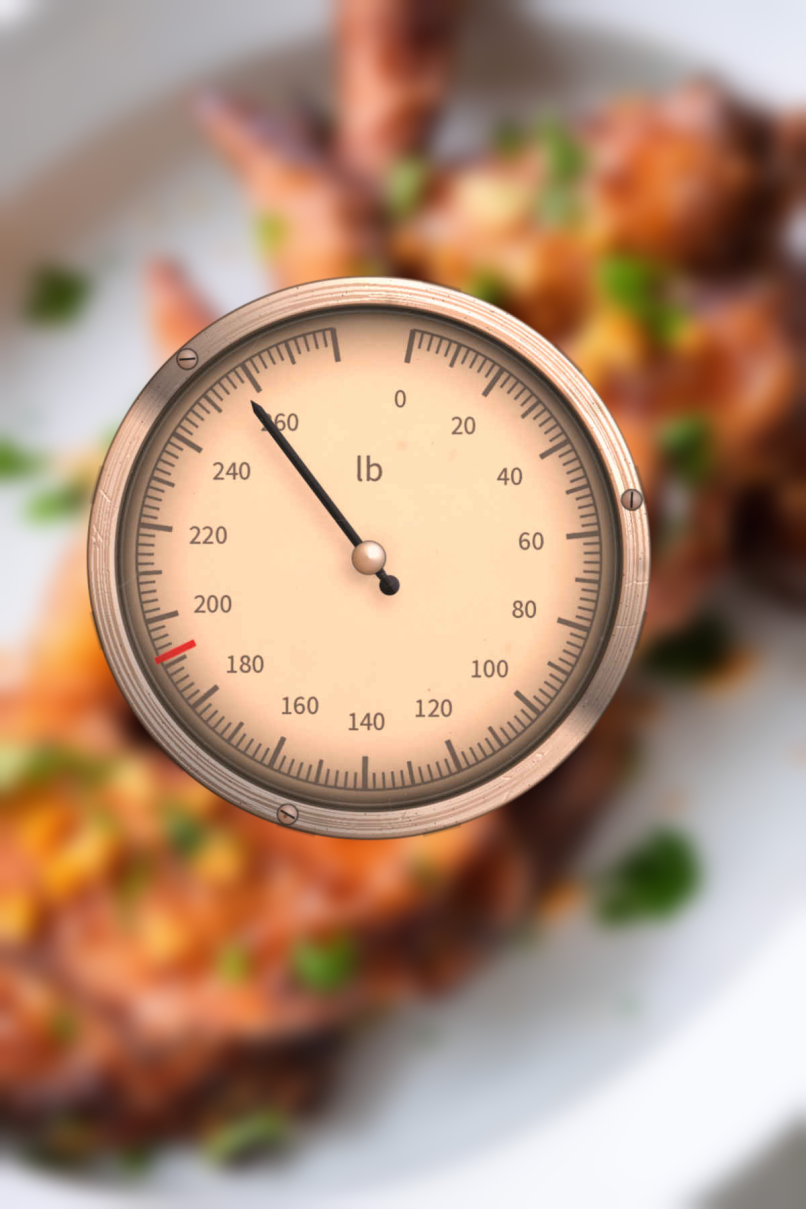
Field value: 257 lb
